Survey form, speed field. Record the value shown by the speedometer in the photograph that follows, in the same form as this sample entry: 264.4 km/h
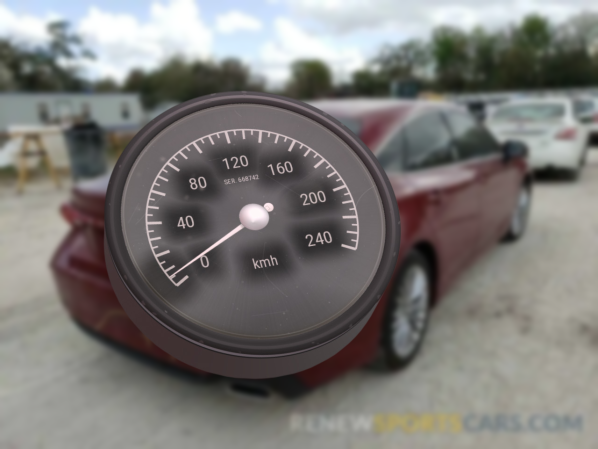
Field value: 5 km/h
